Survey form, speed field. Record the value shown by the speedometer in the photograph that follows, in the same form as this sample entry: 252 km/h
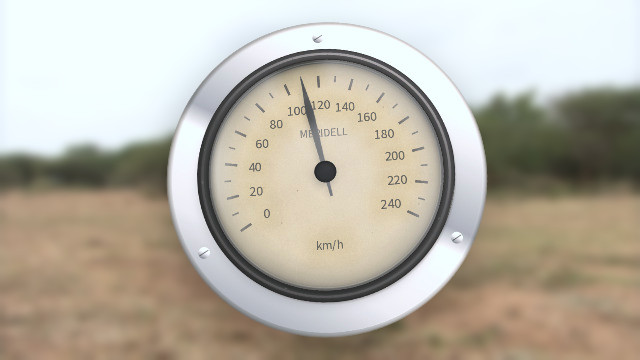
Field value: 110 km/h
